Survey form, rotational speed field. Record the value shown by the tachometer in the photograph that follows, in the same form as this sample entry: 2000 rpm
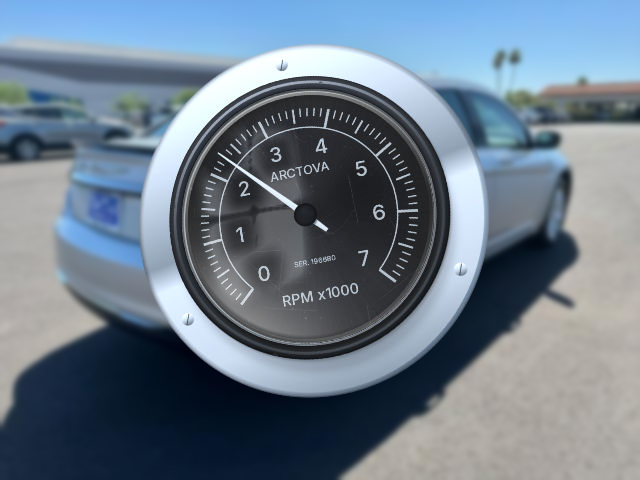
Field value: 2300 rpm
